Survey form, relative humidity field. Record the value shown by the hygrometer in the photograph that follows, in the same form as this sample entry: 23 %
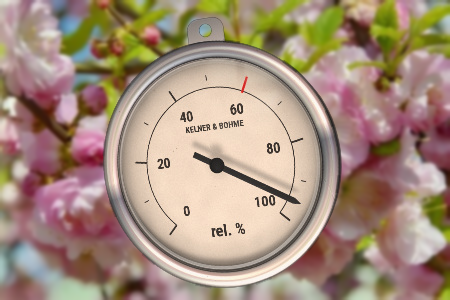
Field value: 95 %
